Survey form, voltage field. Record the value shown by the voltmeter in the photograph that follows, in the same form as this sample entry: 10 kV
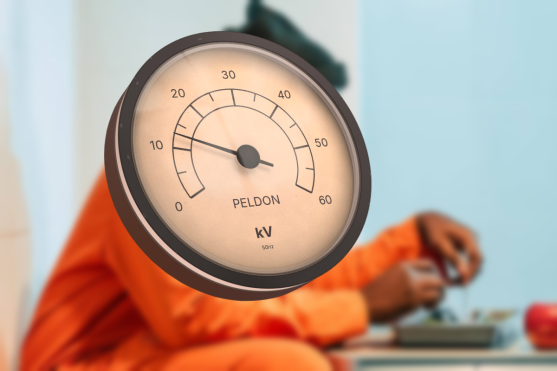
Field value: 12.5 kV
